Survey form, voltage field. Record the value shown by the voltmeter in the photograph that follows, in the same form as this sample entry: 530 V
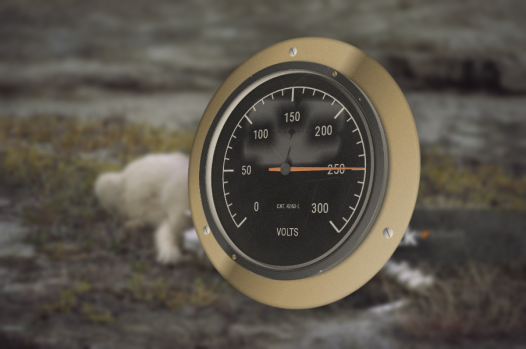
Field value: 250 V
